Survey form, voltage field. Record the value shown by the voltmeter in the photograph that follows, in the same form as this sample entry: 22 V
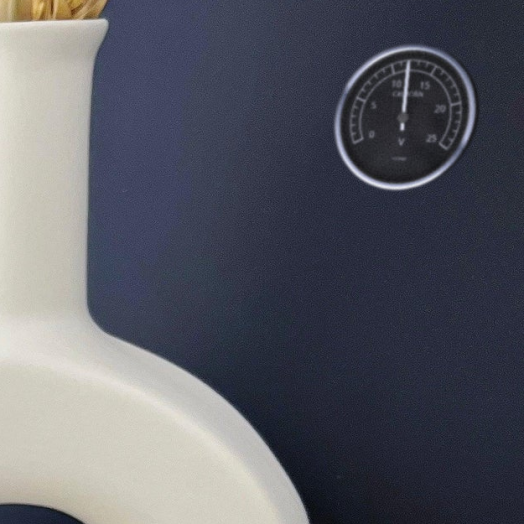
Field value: 12 V
